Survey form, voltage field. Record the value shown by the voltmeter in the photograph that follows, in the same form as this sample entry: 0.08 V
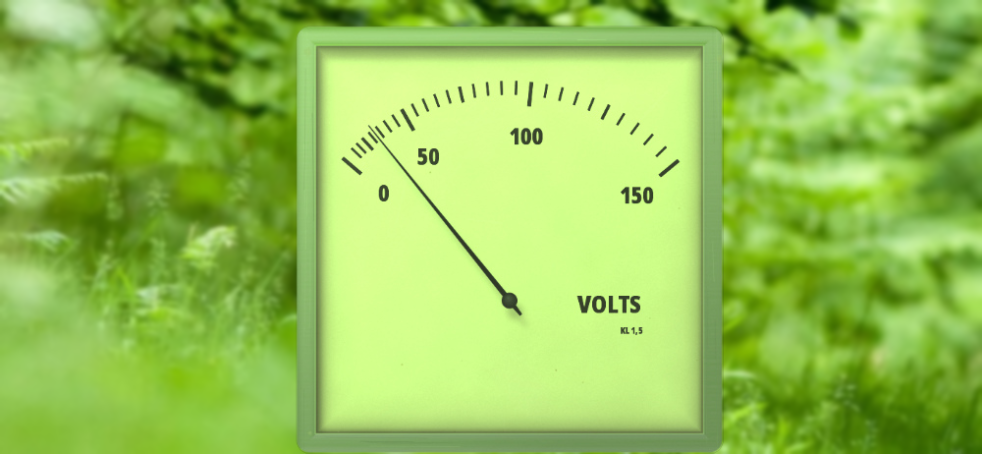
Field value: 32.5 V
